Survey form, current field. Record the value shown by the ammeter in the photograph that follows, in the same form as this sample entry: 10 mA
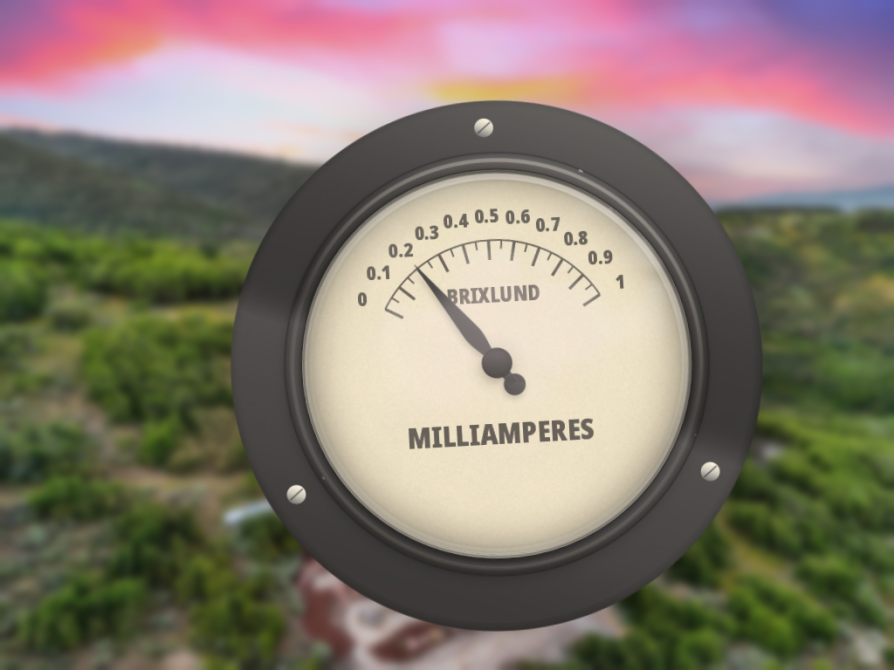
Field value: 0.2 mA
